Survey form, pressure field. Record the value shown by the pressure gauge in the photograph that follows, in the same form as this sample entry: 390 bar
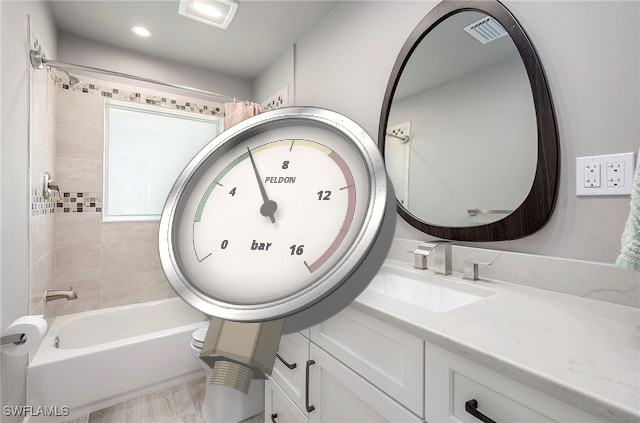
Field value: 6 bar
